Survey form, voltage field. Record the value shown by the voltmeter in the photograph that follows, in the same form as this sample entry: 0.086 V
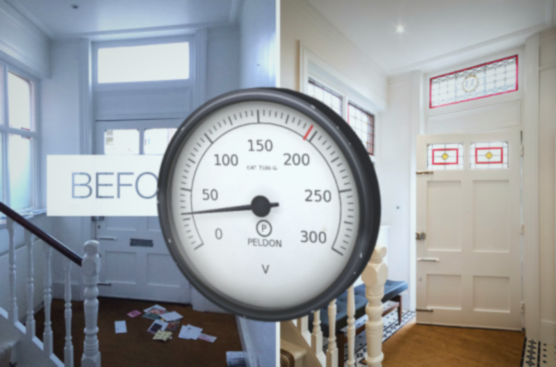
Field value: 30 V
